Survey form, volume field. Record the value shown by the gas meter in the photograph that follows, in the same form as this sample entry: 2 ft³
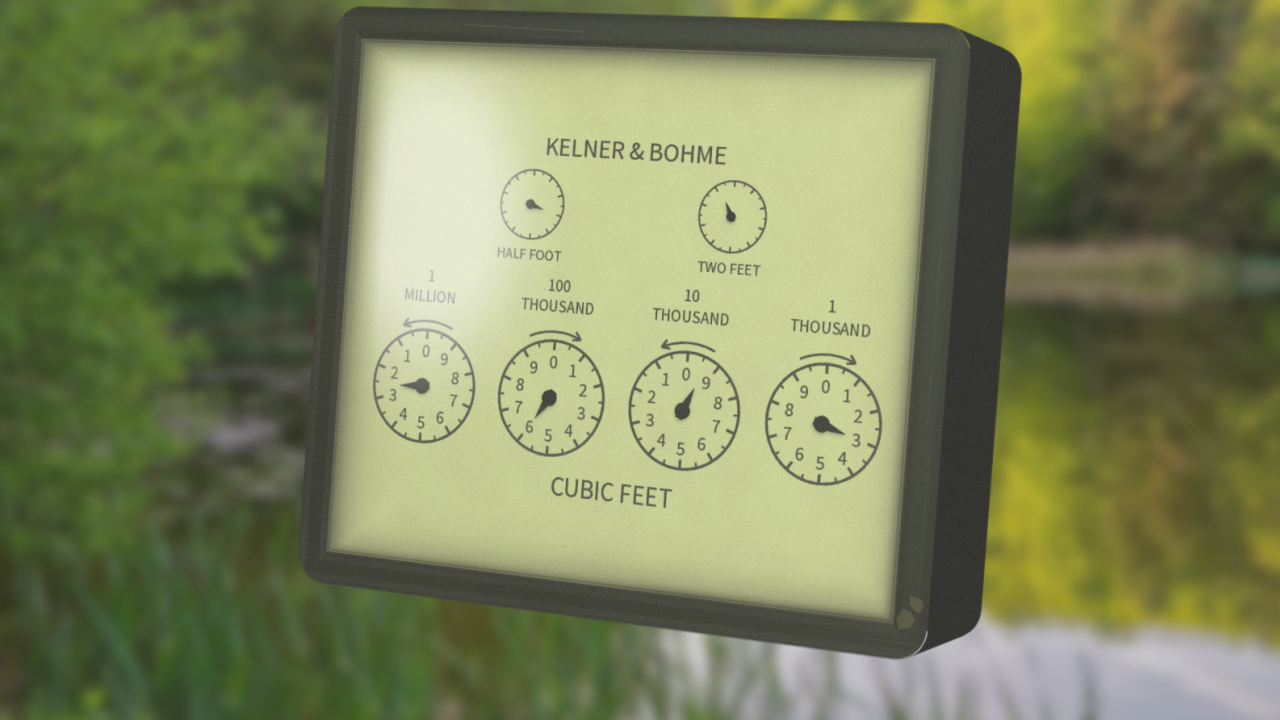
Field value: 259300 ft³
